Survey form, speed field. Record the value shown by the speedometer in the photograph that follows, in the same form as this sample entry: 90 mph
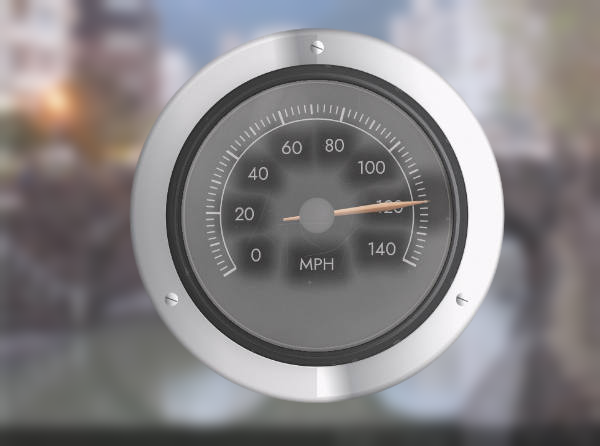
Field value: 120 mph
